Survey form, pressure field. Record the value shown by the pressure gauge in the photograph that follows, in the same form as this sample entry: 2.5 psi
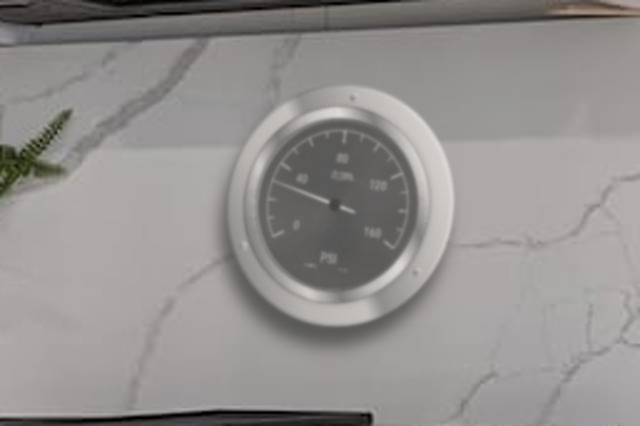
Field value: 30 psi
